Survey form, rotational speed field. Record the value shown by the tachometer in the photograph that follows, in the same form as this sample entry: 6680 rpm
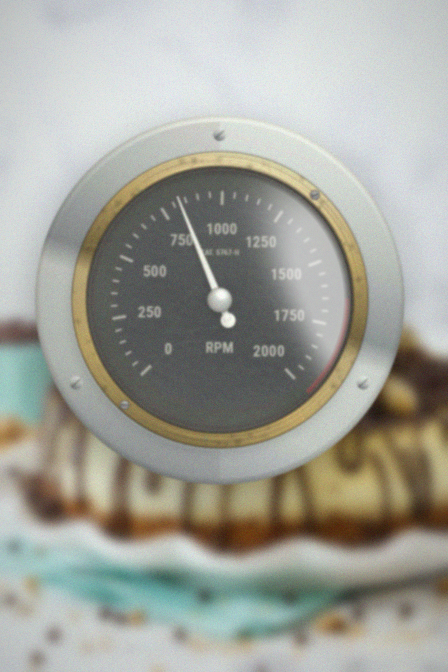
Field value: 825 rpm
